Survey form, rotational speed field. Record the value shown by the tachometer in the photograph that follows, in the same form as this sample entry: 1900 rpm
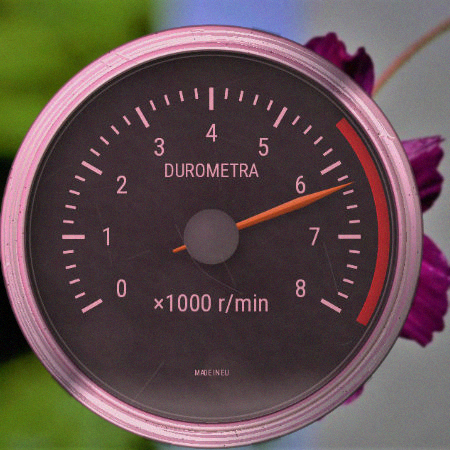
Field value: 6300 rpm
